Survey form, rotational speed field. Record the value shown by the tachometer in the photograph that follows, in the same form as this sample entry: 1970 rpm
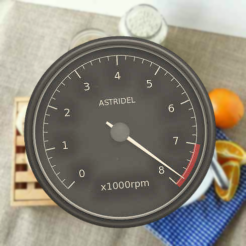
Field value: 7800 rpm
